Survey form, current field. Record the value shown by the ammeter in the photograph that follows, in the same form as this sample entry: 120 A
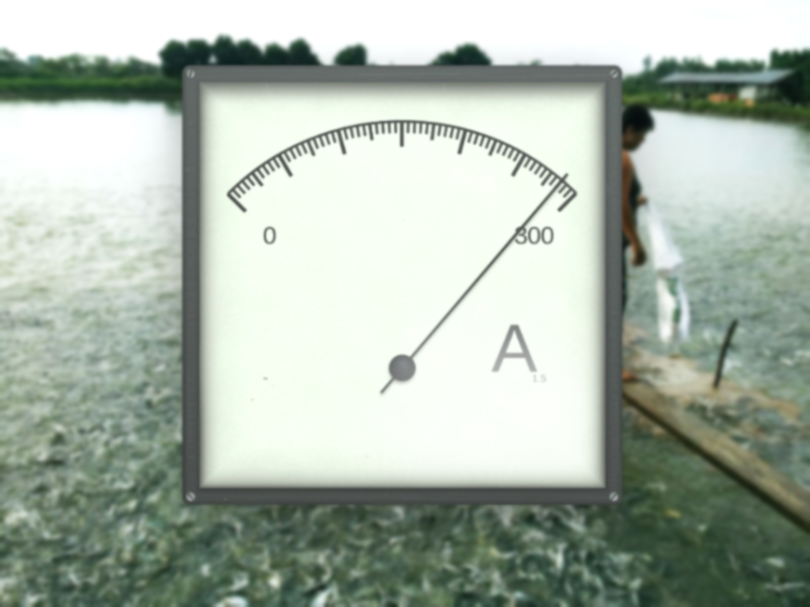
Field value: 285 A
